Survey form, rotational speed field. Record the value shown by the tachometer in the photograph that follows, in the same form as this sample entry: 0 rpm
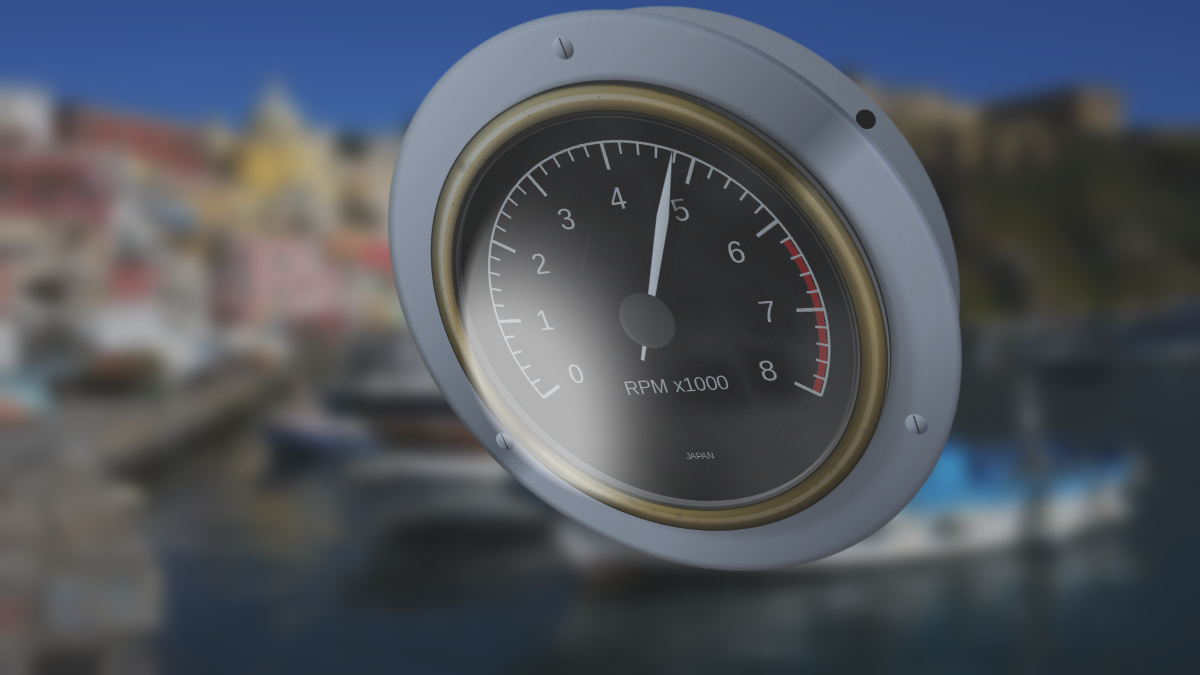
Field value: 4800 rpm
